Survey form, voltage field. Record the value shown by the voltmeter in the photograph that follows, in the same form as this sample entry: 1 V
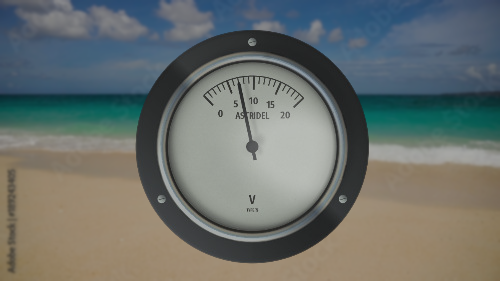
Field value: 7 V
